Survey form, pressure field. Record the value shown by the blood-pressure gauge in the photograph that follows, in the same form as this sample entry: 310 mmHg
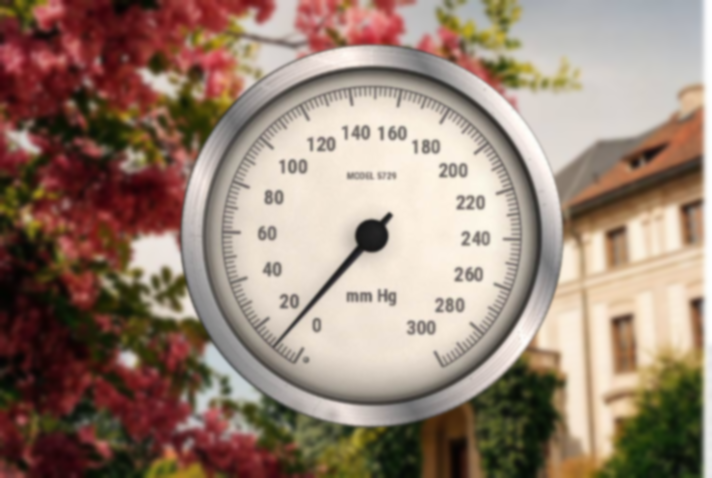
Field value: 10 mmHg
